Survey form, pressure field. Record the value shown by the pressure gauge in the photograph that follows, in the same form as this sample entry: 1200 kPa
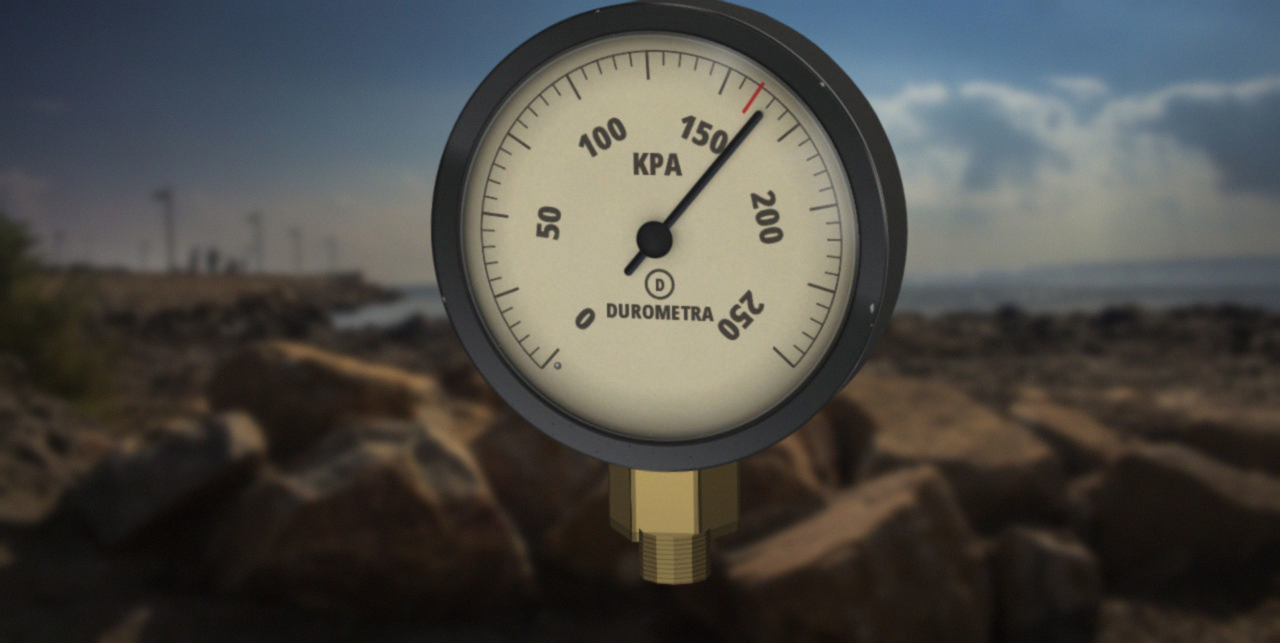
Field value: 165 kPa
